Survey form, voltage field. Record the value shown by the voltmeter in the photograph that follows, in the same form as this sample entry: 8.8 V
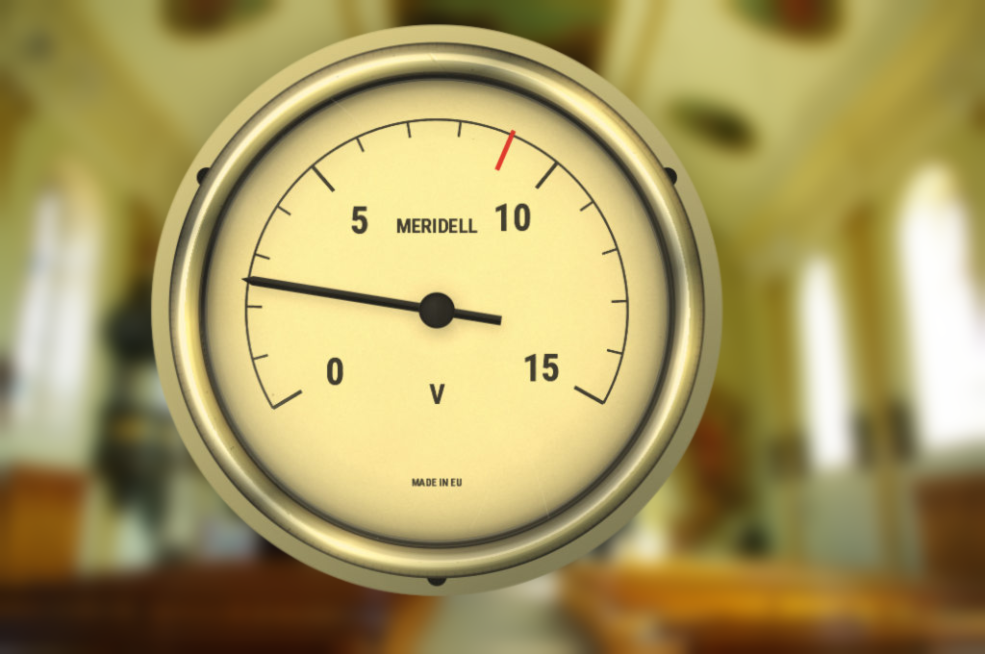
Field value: 2.5 V
